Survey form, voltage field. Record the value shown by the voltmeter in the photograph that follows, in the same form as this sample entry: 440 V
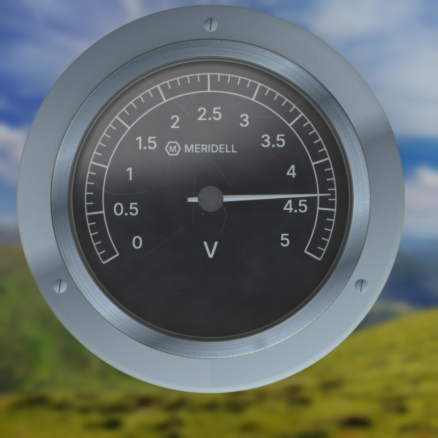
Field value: 4.35 V
